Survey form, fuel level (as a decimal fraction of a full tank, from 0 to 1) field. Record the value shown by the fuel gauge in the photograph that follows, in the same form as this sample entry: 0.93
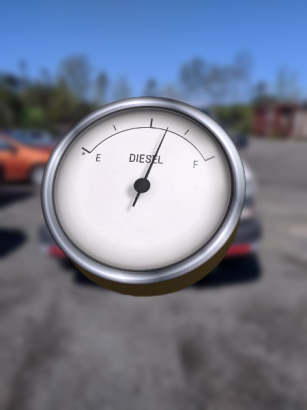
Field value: 0.625
